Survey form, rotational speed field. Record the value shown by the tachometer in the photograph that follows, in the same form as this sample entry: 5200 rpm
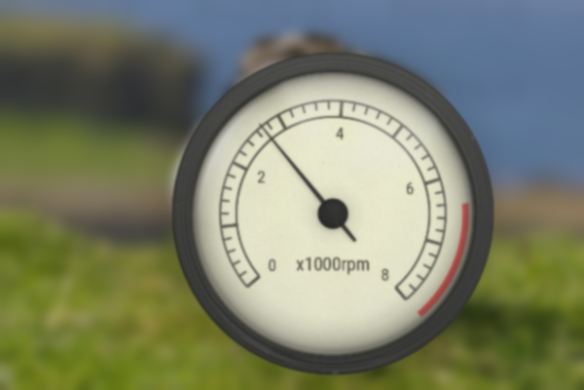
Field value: 2700 rpm
